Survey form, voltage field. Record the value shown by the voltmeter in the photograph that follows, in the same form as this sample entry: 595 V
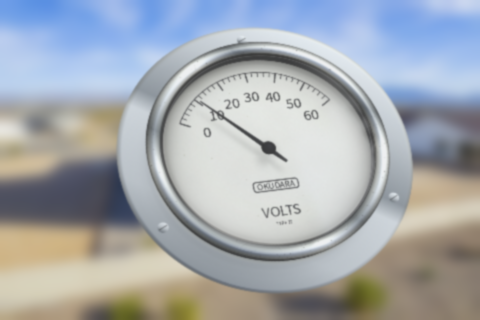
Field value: 10 V
